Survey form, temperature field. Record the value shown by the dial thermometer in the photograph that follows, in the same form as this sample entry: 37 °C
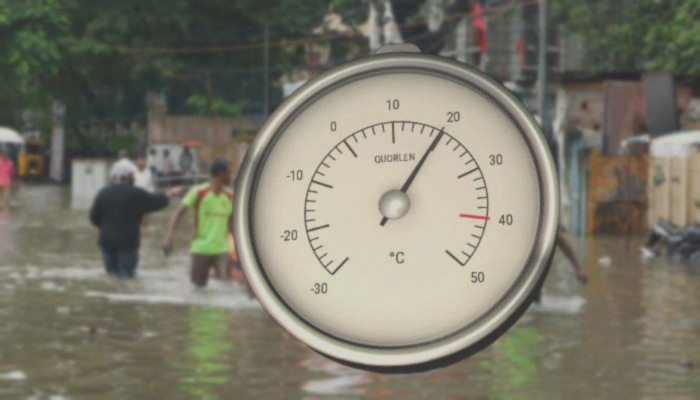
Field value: 20 °C
